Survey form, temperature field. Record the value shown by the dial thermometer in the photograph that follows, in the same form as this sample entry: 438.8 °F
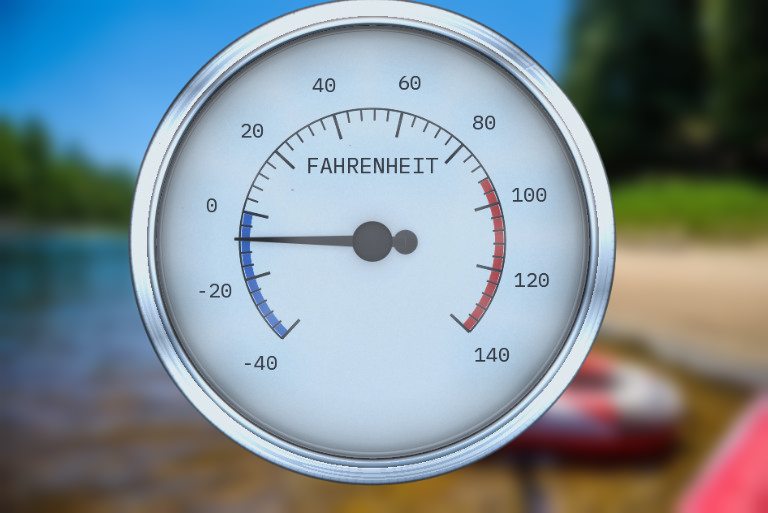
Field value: -8 °F
